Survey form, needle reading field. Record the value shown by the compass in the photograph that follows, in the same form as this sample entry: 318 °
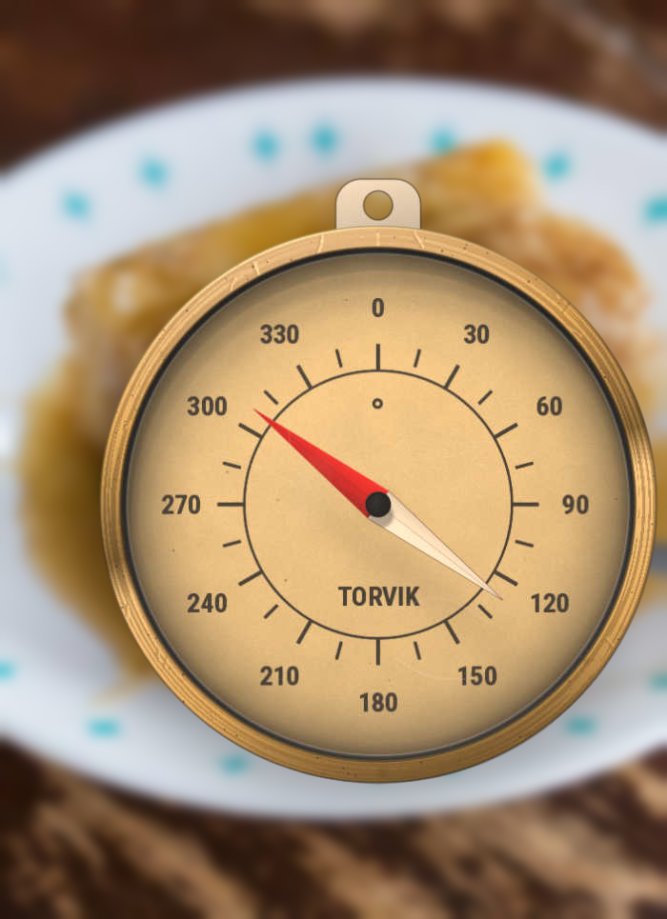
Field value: 307.5 °
